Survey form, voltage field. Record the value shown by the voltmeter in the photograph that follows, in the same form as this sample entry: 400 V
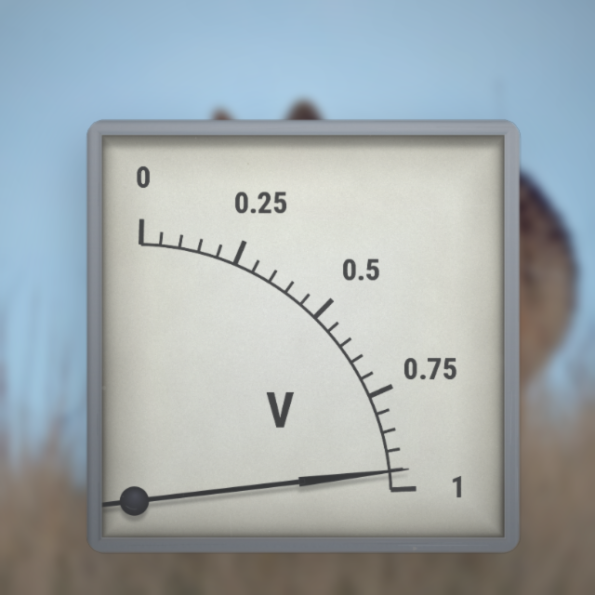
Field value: 0.95 V
